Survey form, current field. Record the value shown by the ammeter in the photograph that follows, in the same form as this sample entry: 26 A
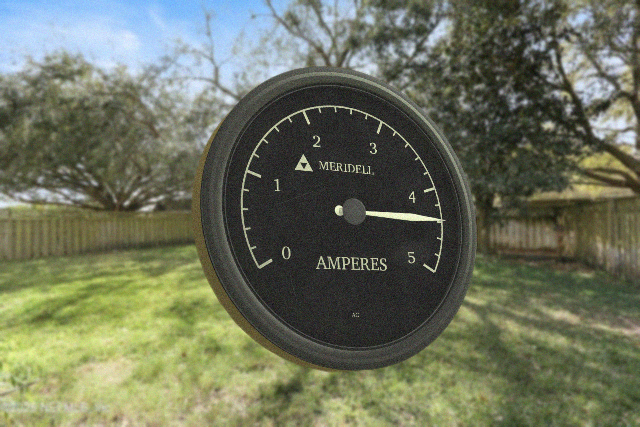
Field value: 4.4 A
